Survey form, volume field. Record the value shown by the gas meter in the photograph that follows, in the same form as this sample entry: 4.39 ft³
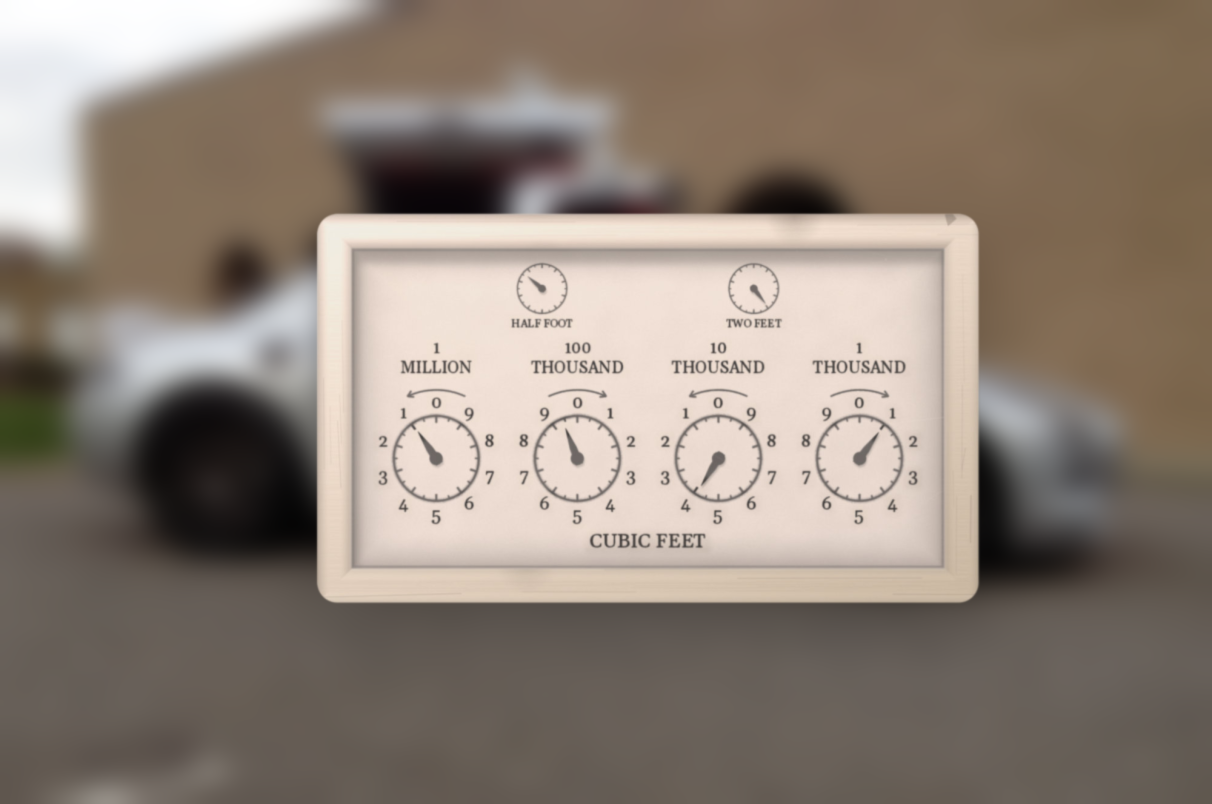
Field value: 94100 ft³
